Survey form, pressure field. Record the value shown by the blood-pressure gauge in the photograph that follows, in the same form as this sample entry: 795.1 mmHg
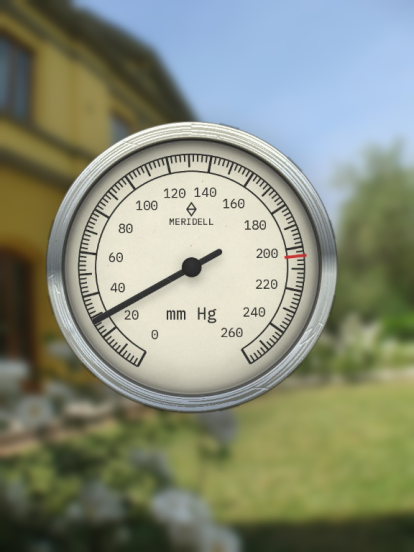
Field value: 28 mmHg
